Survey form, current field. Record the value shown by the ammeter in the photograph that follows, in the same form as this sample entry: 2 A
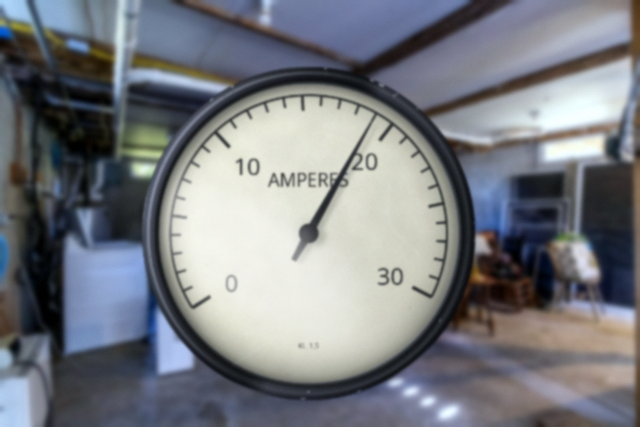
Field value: 19 A
